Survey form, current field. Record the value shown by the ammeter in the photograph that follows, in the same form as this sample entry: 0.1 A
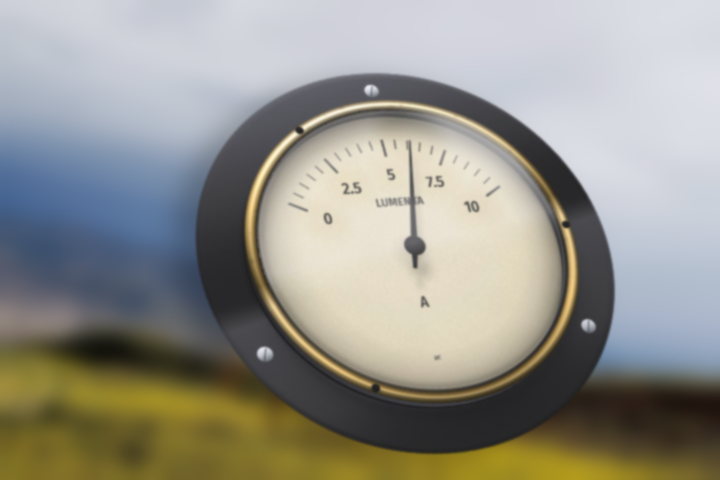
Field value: 6 A
